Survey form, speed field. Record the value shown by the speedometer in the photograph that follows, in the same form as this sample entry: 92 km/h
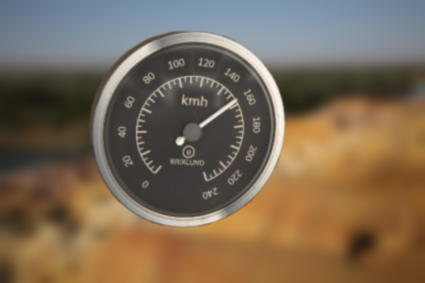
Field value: 155 km/h
